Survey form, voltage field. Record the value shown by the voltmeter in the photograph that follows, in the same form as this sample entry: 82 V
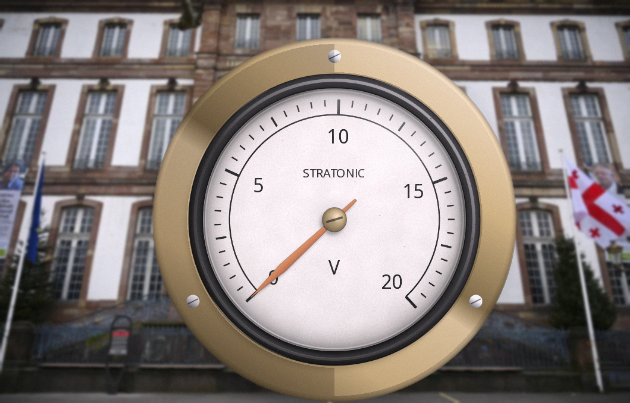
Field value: 0 V
